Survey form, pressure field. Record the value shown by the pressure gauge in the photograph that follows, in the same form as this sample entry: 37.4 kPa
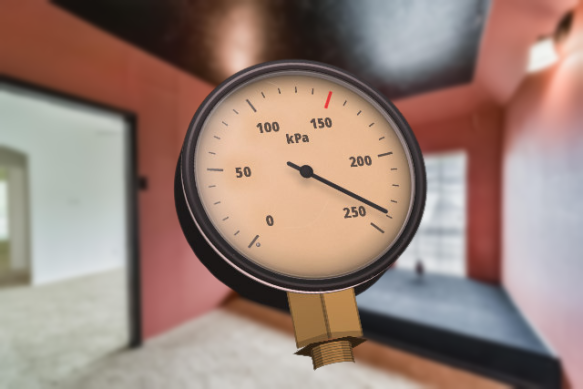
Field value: 240 kPa
